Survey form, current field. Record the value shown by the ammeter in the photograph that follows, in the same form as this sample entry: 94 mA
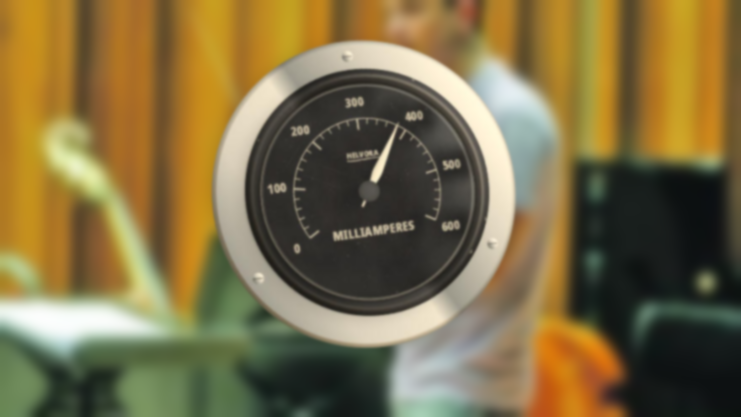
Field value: 380 mA
